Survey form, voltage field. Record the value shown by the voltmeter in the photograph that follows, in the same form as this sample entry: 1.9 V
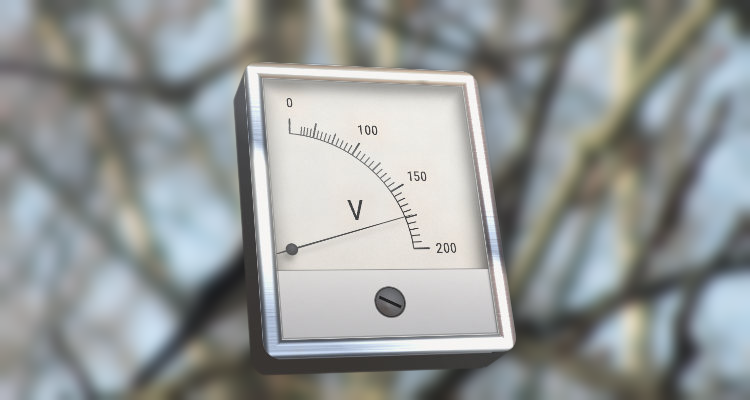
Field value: 175 V
